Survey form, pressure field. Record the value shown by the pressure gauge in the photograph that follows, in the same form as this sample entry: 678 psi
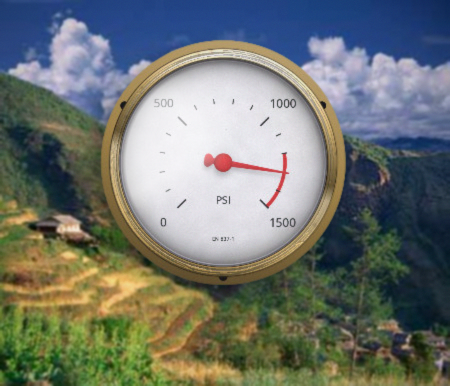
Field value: 1300 psi
